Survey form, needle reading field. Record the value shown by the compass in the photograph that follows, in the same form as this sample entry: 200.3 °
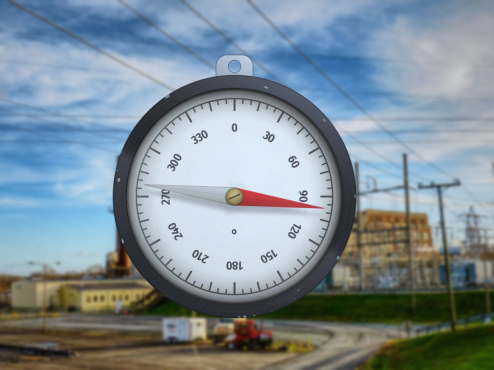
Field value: 97.5 °
